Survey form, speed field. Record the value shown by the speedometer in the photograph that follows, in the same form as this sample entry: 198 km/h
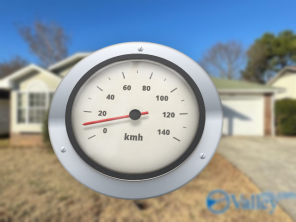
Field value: 10 km/h
